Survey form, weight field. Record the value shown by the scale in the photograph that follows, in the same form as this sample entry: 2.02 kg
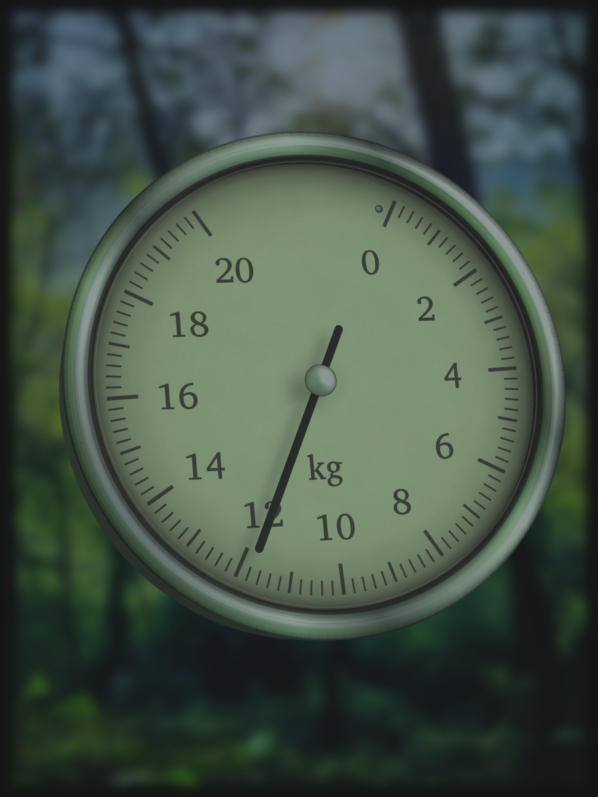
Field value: 11.8 kg
